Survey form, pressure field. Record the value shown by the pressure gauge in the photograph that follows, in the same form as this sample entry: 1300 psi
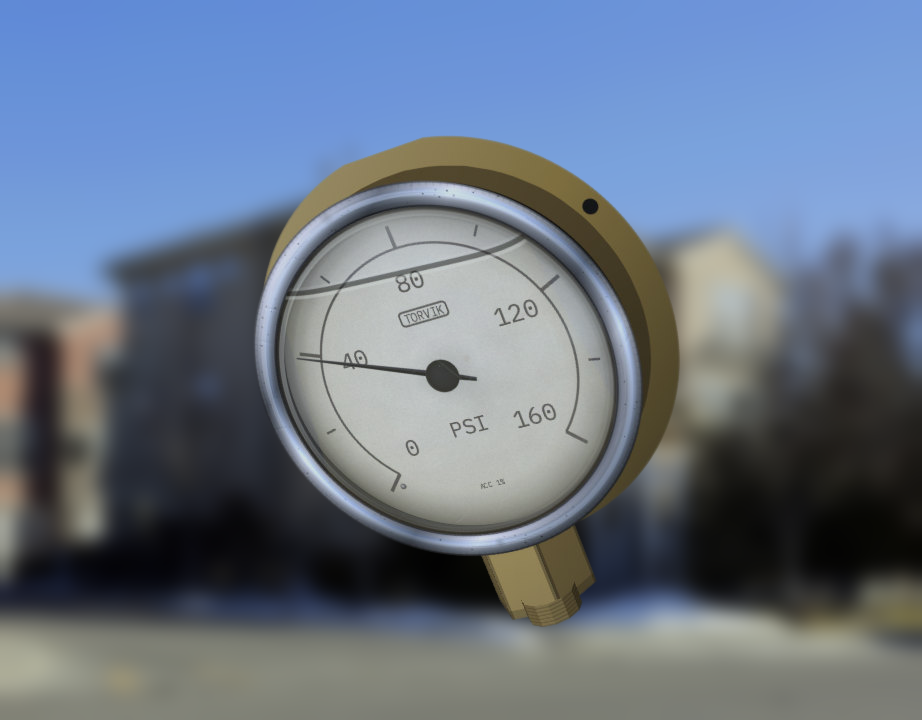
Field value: 40 psi
